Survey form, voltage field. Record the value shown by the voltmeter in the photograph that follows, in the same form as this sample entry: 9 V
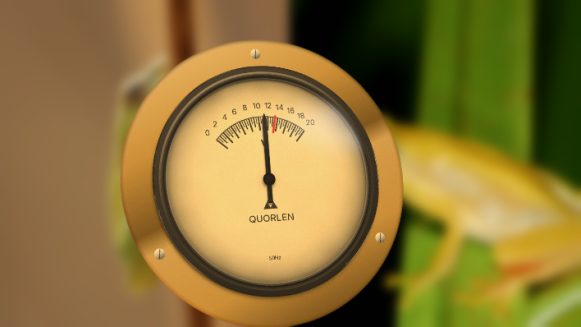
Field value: 11 V
